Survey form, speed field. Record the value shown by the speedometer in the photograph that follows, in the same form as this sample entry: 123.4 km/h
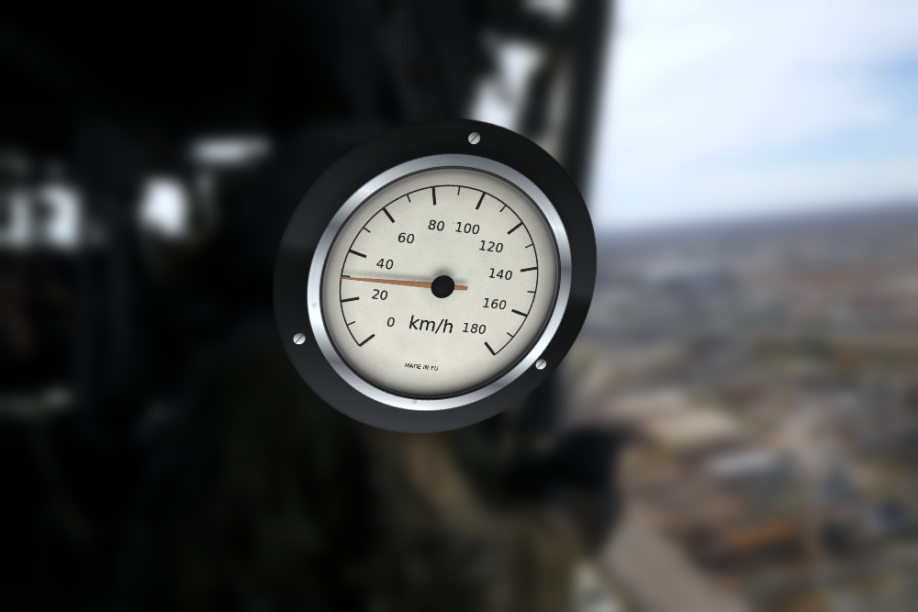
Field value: 30 km/h
